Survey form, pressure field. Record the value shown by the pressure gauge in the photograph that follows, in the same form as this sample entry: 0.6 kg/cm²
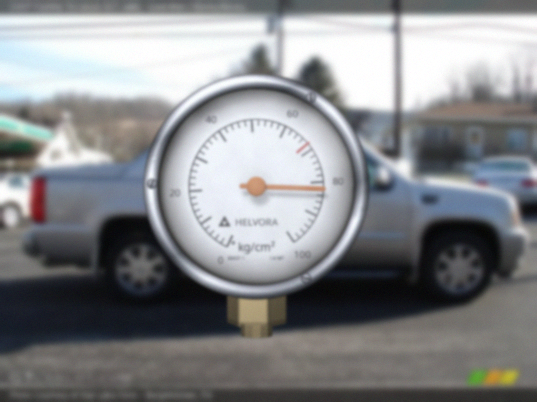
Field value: 82 kg/cm²
